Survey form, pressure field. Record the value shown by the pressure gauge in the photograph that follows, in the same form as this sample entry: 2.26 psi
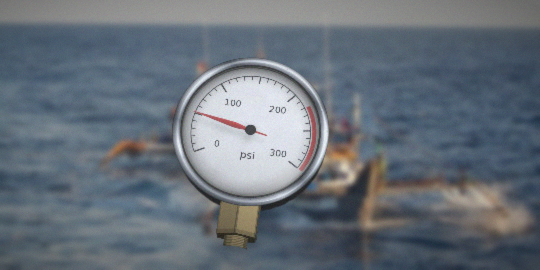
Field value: 50 psi
